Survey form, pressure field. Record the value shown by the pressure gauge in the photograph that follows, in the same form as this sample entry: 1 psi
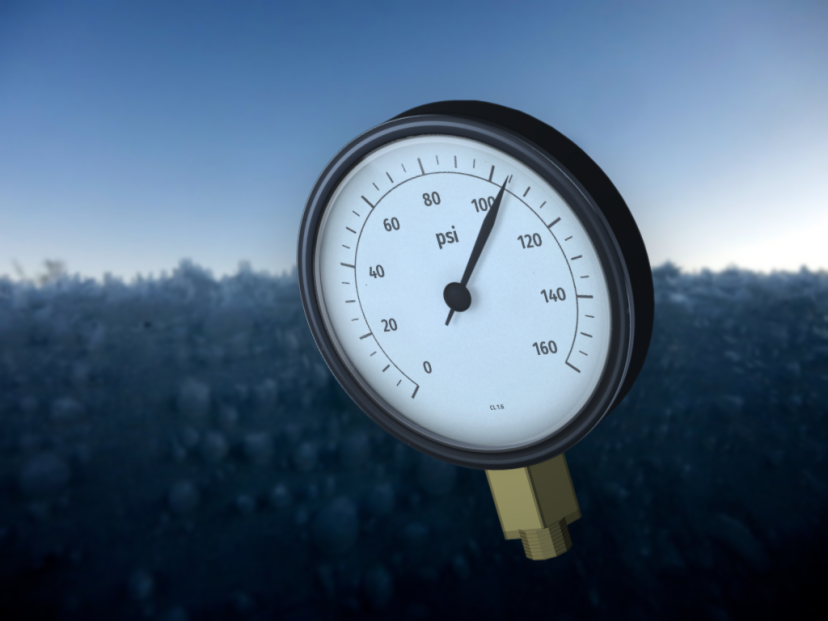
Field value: 105 psi
